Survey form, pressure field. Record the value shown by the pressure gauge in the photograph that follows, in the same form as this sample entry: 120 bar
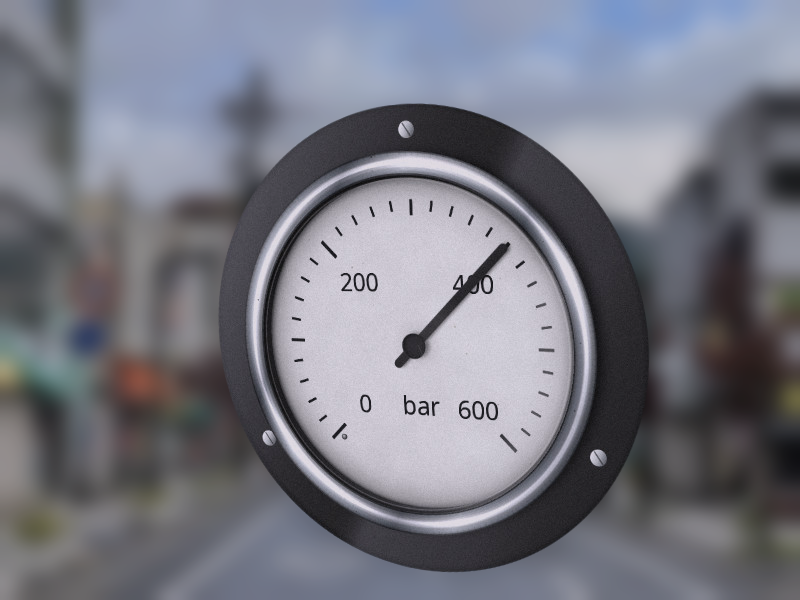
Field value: 400 bar
